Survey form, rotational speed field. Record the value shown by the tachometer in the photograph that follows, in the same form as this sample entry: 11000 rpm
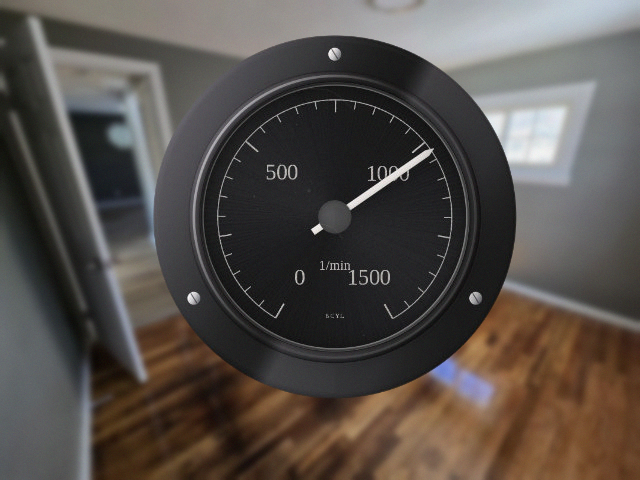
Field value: 1025 rpm
